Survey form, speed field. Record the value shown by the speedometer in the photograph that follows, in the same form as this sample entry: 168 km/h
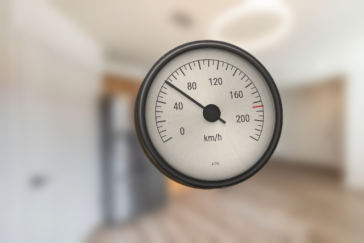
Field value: 60 km/h
